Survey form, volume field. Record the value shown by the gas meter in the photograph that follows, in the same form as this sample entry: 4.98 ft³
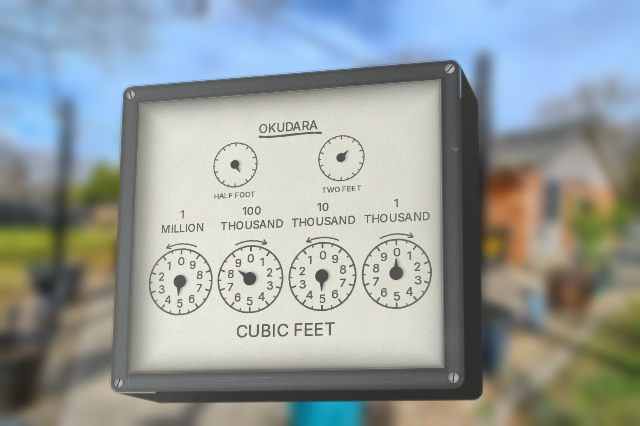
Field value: 485000 ft³
